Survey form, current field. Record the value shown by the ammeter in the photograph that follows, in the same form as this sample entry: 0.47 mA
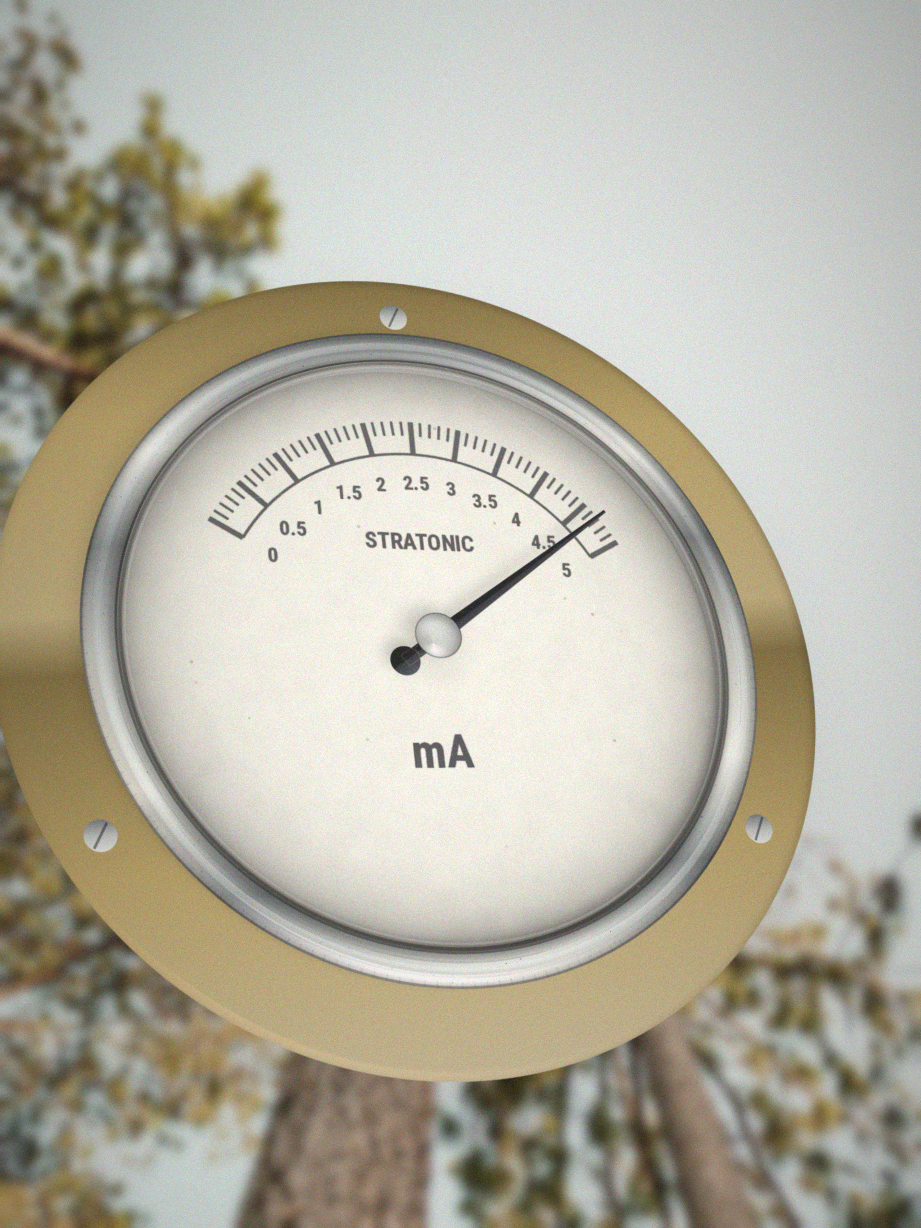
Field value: 4.7 mA
